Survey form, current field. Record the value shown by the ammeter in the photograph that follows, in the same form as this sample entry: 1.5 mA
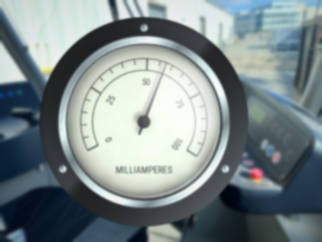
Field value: 57.5 mA
